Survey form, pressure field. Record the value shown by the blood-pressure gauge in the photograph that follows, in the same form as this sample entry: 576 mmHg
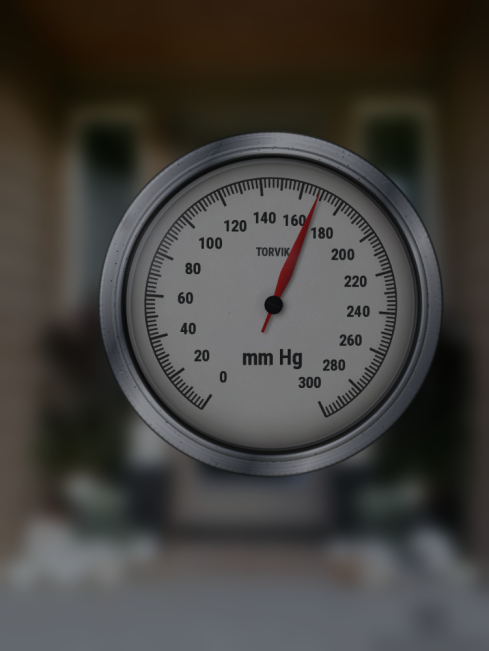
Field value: 168 mmHg
